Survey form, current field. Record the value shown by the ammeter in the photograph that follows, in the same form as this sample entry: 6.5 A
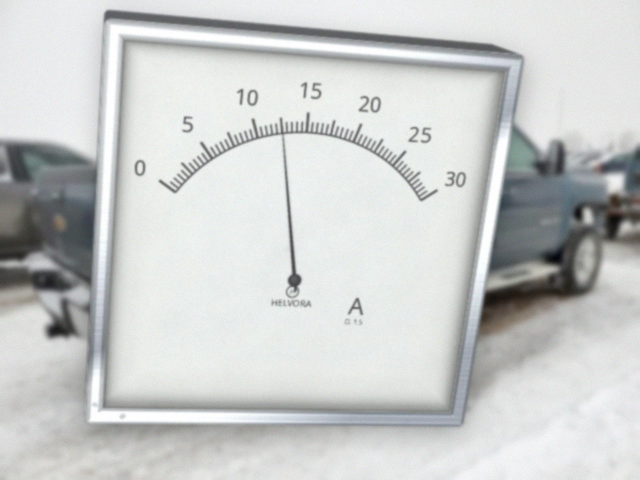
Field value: 12.5 A
